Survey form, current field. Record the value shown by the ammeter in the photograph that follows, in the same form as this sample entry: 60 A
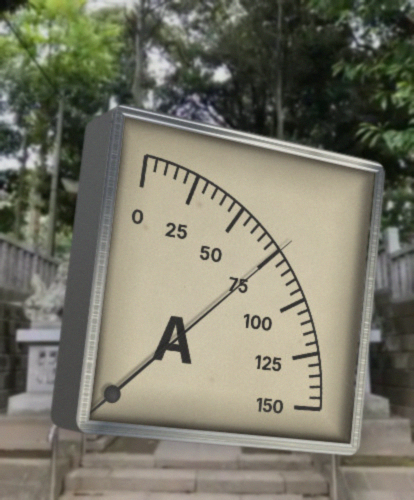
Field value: 75 A
